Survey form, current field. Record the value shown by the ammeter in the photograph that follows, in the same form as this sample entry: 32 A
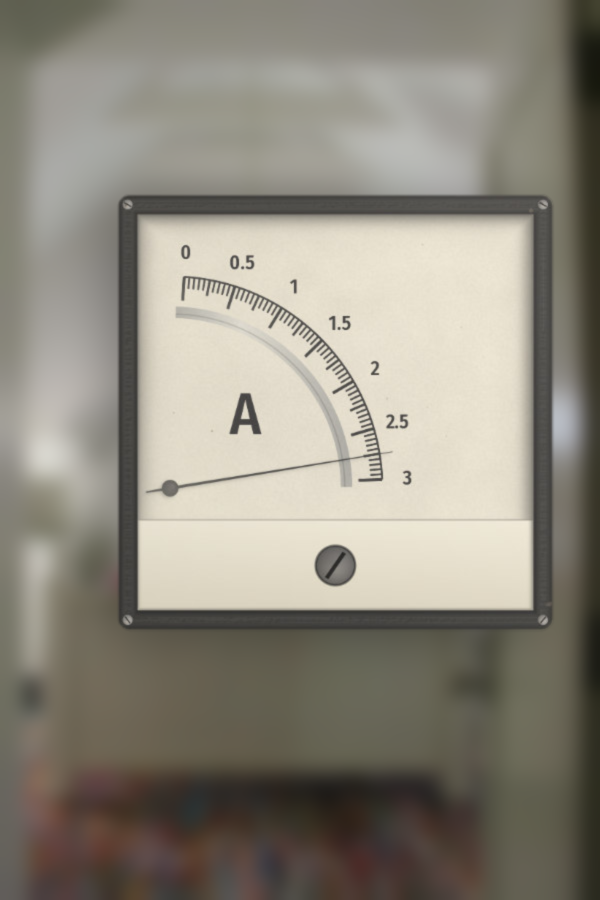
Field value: 2.75 A
